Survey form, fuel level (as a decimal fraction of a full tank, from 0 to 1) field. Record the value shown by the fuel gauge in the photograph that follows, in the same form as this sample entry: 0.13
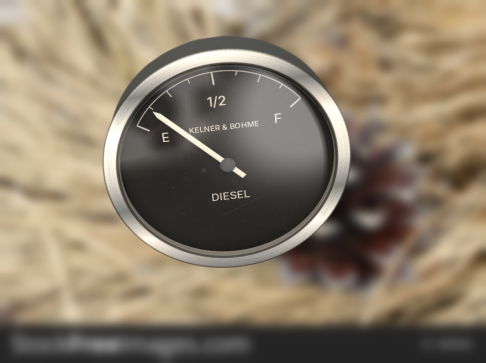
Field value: 0.125
